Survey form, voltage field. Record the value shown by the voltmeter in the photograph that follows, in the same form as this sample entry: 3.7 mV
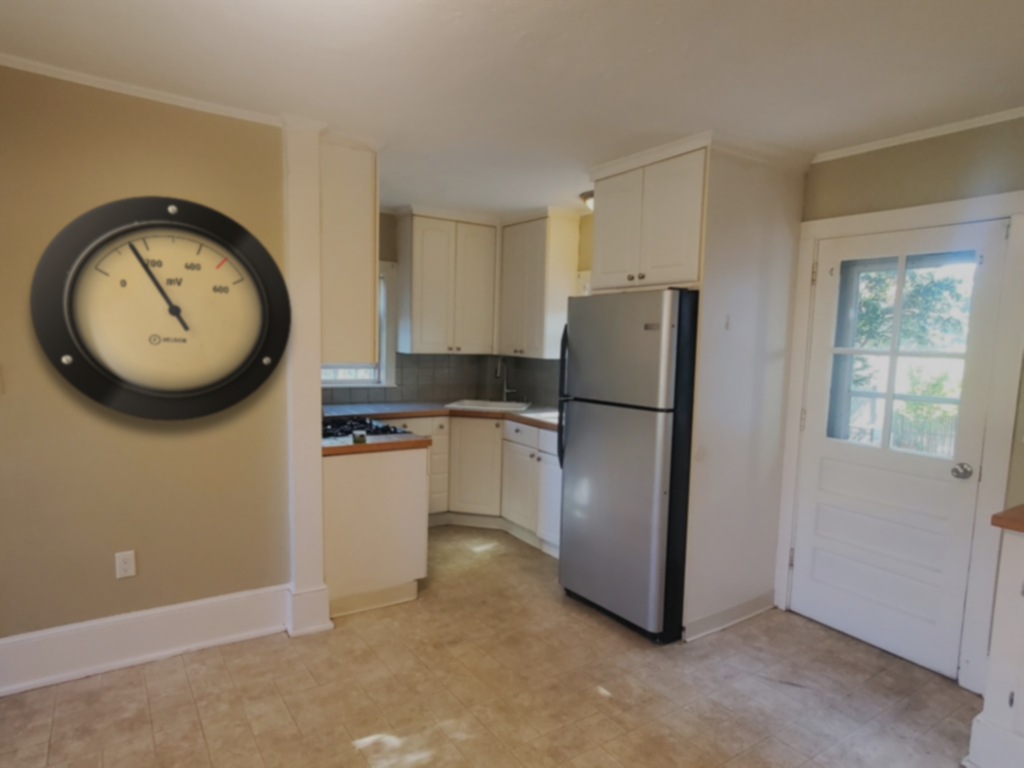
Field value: 150 mV
